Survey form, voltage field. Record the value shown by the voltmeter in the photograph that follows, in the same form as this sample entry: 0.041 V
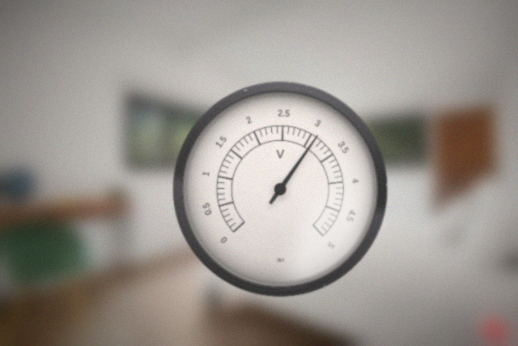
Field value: 3.1 V
